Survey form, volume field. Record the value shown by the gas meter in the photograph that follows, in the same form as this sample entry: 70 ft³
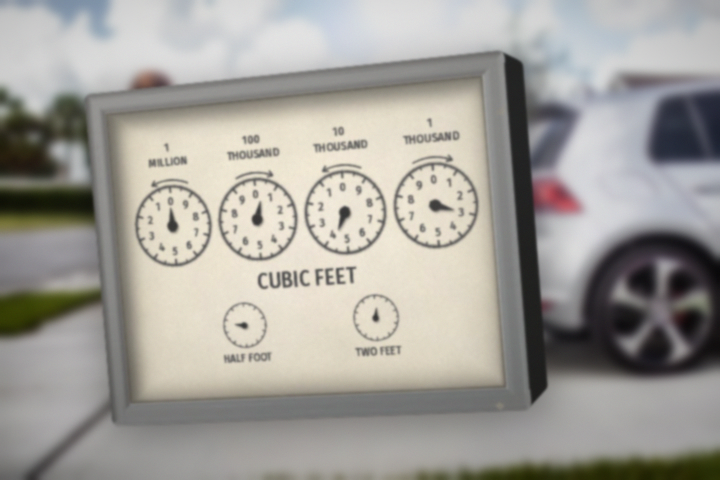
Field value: 4300 ft³
